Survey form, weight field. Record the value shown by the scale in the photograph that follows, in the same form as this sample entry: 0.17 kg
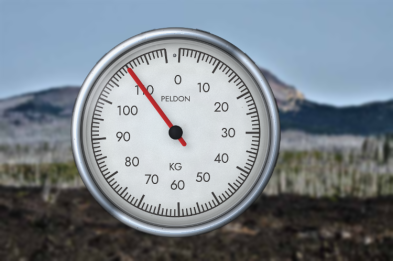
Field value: 110 kg
